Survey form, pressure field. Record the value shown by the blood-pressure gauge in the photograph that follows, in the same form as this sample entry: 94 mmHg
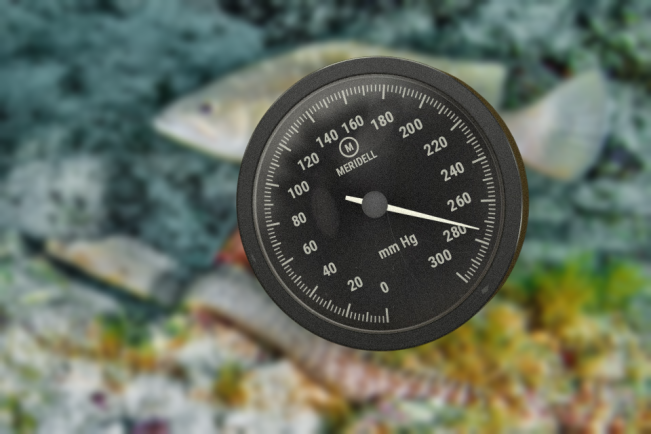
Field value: 274 mmHg
